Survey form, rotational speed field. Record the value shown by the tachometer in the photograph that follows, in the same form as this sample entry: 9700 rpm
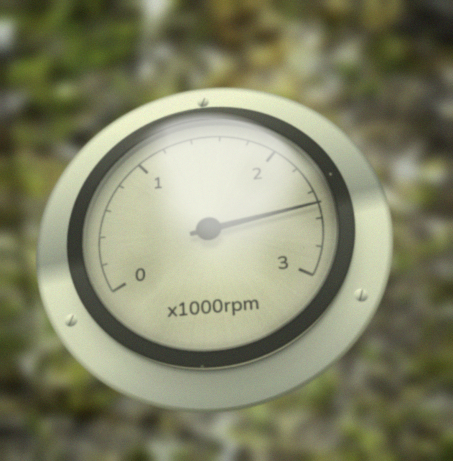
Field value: 2500 rpm
